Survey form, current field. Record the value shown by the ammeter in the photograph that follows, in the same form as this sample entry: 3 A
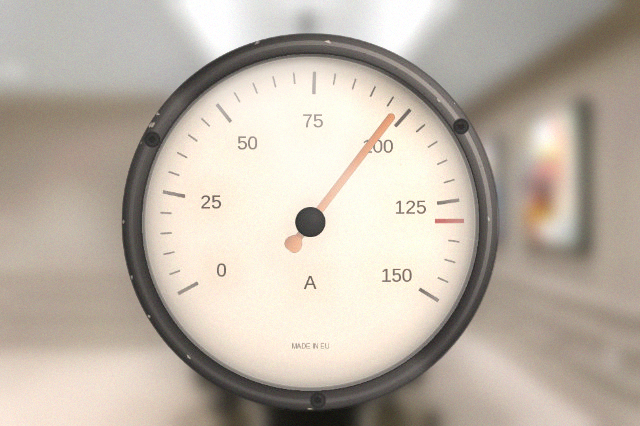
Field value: 97.5 A
